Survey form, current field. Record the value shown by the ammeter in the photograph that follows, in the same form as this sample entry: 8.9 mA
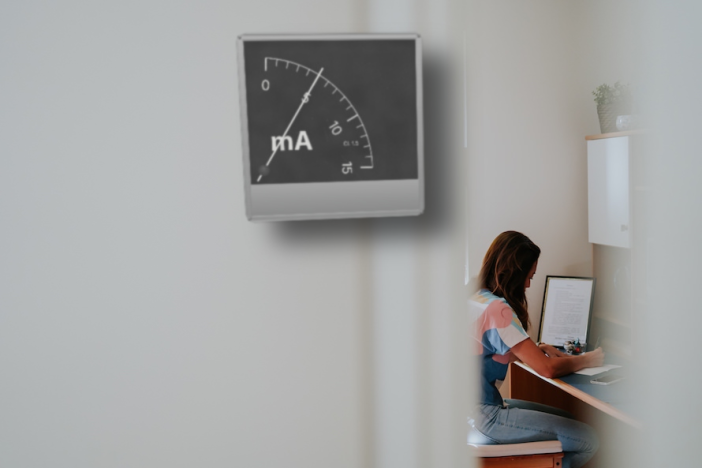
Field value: 5 mA
